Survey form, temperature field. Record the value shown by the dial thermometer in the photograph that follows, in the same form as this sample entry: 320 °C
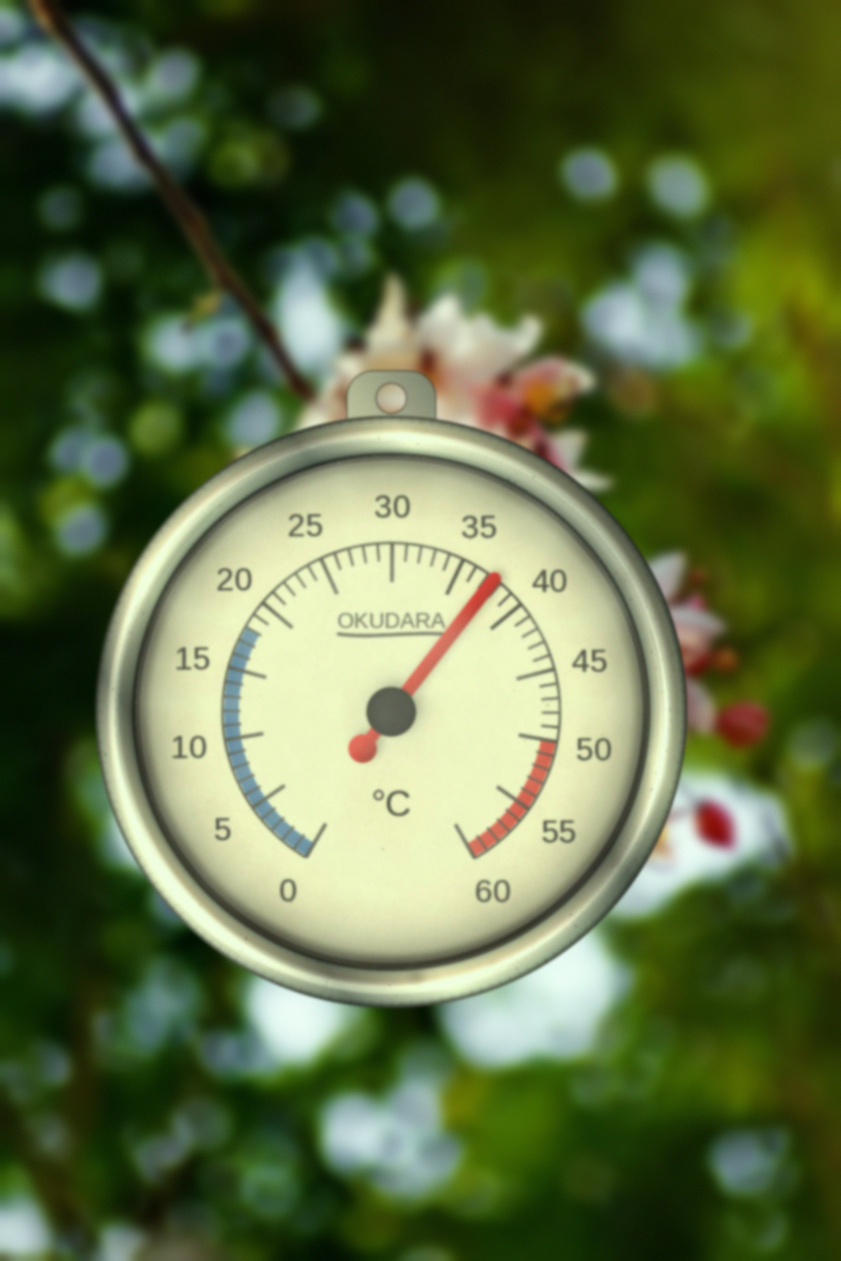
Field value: 37.5 °C
